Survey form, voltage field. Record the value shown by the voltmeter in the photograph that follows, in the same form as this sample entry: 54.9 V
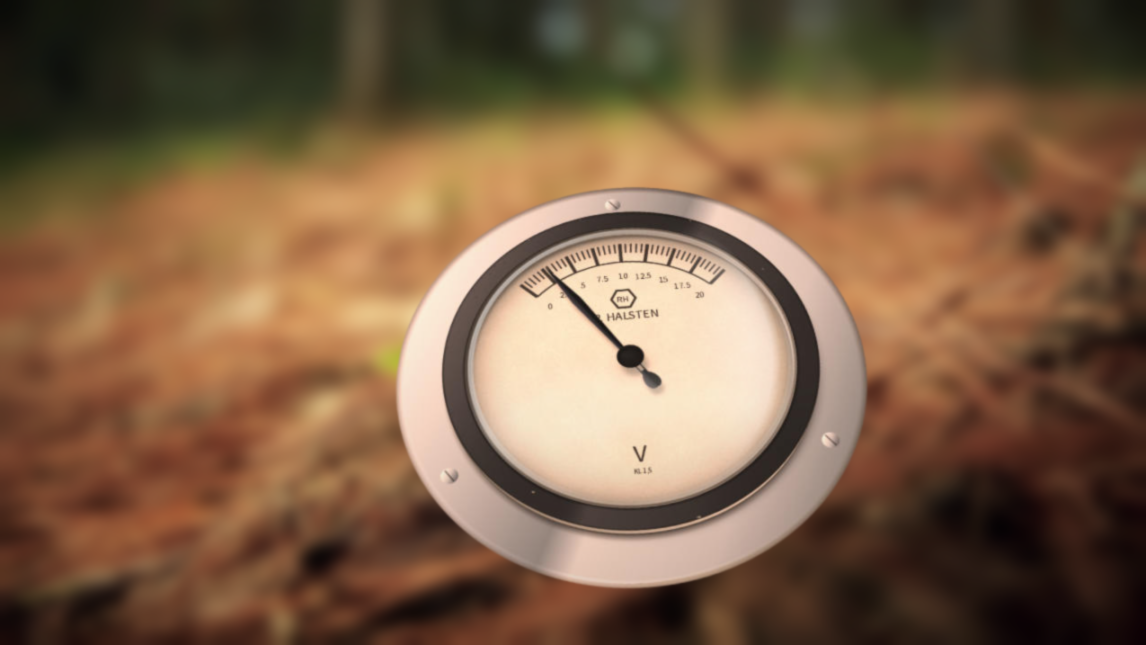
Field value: 2.5 V
